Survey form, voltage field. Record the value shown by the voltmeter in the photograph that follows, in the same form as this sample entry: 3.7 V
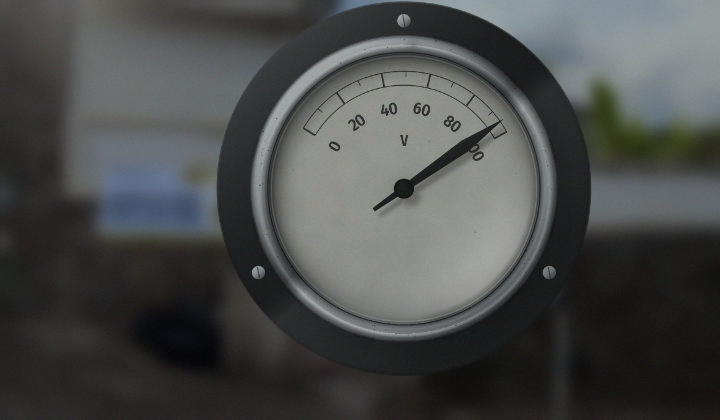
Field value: 95 V
